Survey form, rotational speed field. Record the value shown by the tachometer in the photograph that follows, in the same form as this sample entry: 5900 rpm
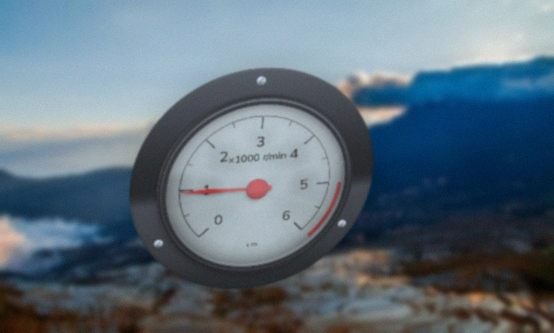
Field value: 1000 rpm
